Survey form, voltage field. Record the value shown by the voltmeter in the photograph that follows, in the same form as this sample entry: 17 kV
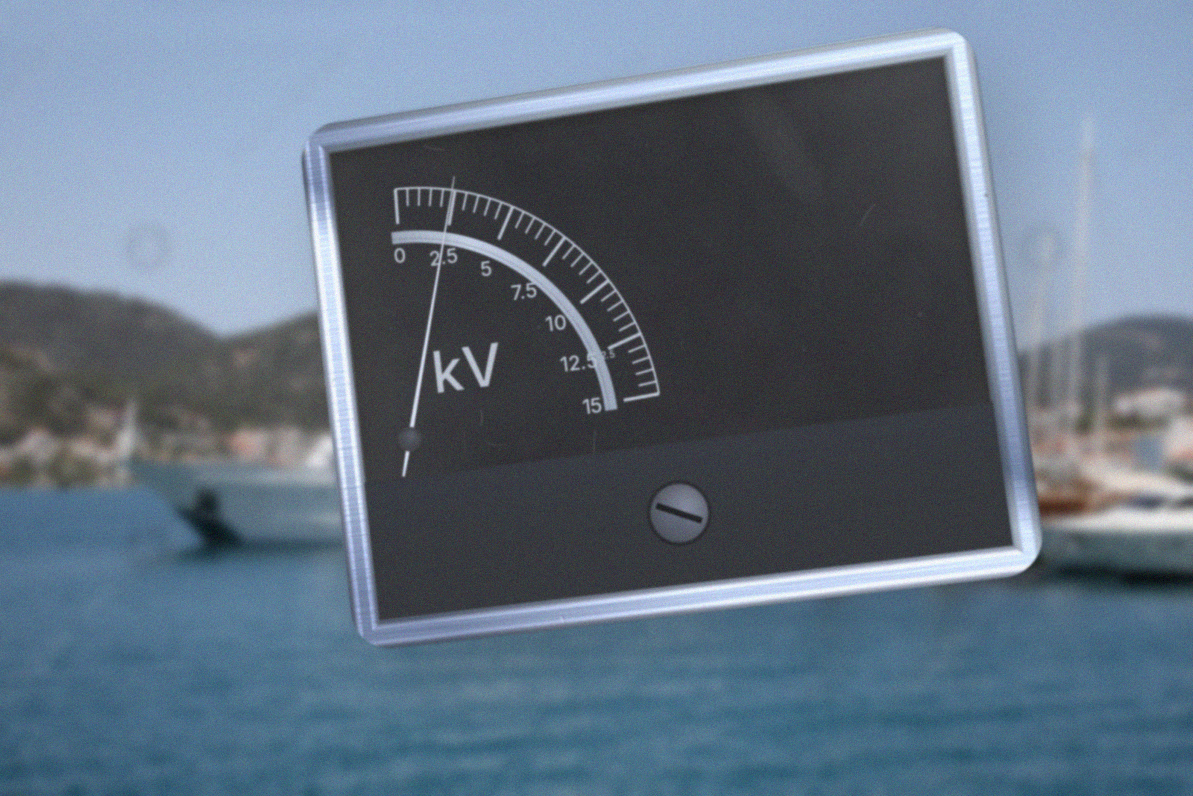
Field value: 2.5 kV
